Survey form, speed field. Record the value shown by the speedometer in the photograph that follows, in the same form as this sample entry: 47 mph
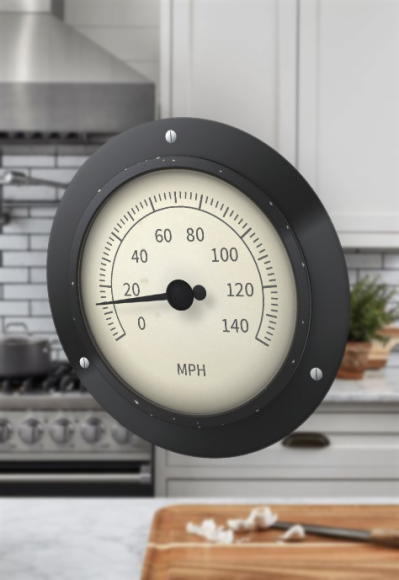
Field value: 14 mph
